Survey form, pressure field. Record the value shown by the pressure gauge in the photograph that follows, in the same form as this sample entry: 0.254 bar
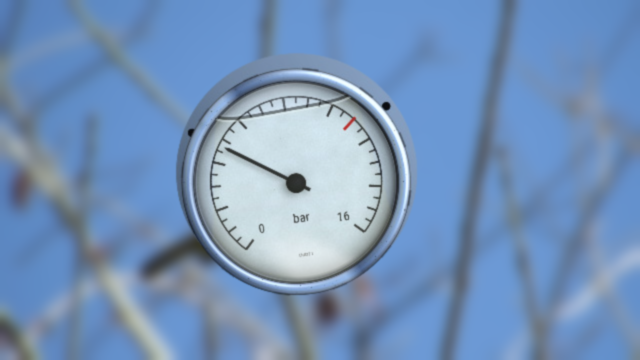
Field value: 4.75 bar
